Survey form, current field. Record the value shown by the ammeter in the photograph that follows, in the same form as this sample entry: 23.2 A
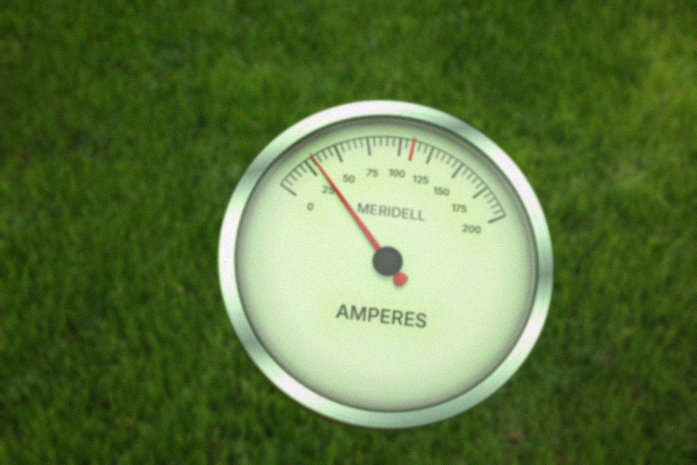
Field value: 30 A
